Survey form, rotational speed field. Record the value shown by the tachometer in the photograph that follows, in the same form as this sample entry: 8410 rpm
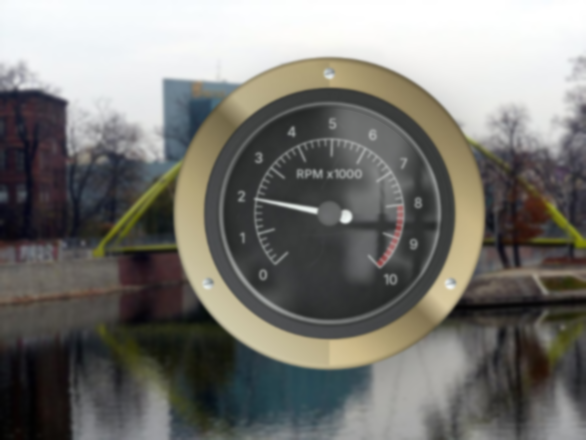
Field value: 2000 rpm
